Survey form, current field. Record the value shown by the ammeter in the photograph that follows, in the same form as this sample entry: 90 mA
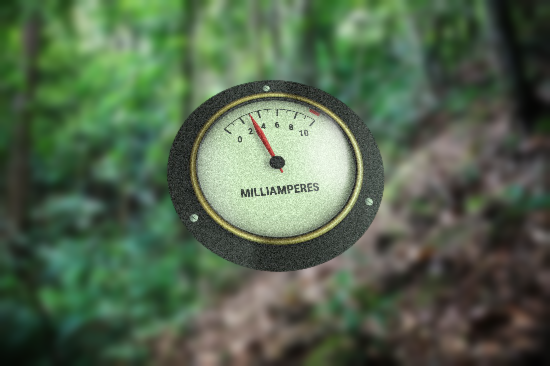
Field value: 3 mA
